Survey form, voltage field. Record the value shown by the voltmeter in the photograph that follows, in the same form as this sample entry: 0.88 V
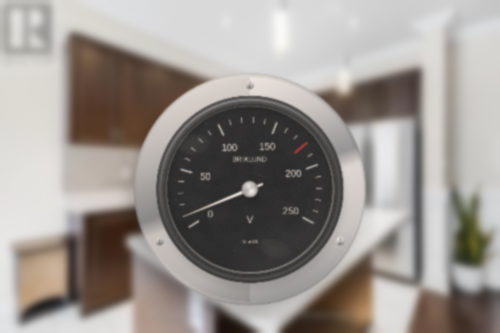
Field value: 10 V
